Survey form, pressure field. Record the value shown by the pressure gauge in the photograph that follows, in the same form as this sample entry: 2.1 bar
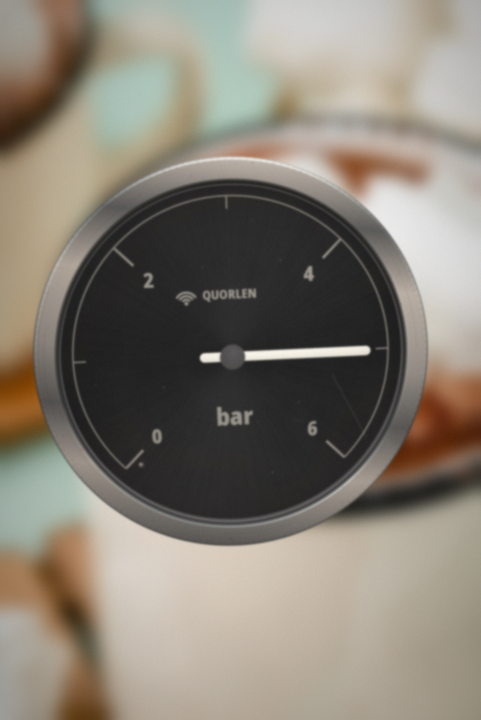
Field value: 5 bar
